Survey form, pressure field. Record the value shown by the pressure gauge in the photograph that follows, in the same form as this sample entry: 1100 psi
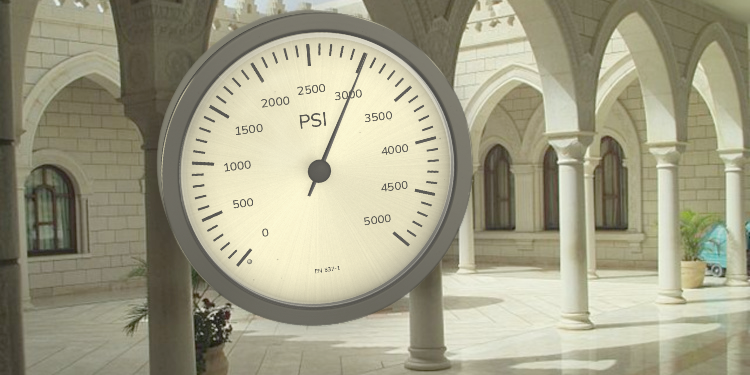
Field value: 3000 psi
